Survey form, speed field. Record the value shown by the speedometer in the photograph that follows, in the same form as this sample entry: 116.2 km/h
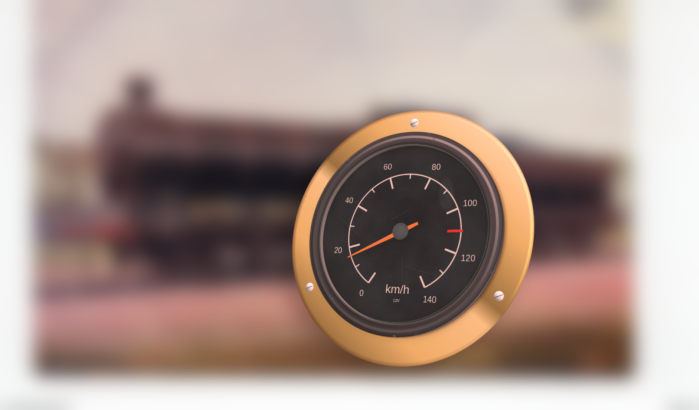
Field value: 15 km/h
